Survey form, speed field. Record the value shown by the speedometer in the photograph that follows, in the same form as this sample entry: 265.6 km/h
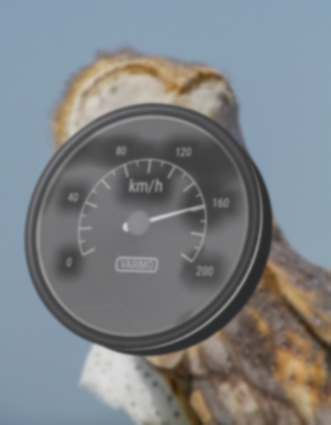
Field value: 160 km/h
